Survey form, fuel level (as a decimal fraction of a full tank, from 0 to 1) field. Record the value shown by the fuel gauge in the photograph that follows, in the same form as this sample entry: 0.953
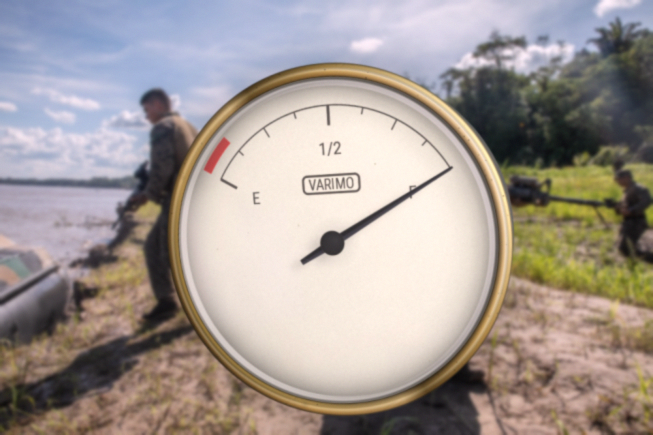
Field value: 1
